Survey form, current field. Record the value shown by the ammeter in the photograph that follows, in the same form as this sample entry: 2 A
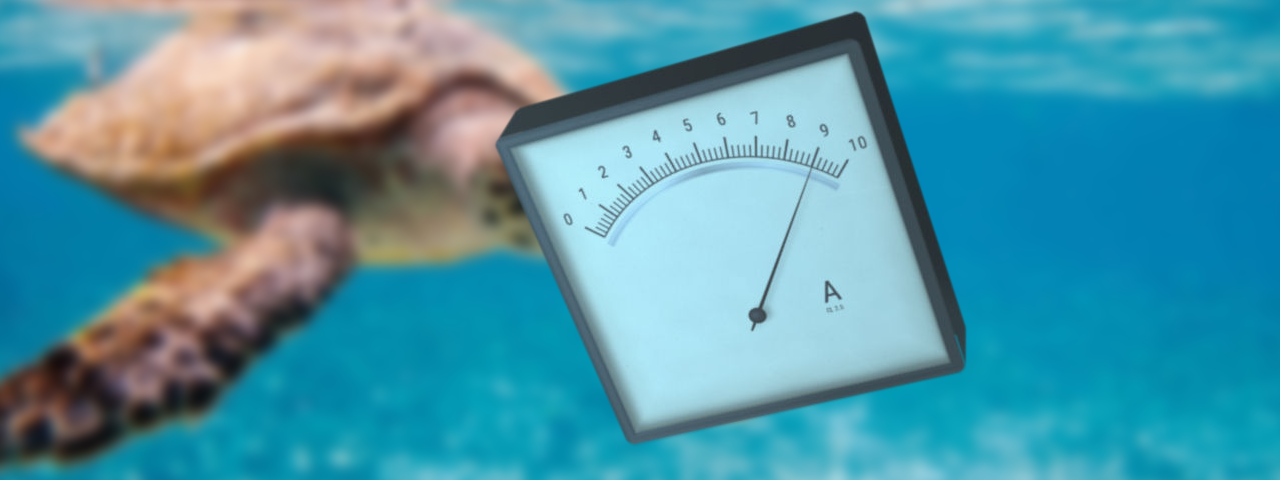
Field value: 9 A
